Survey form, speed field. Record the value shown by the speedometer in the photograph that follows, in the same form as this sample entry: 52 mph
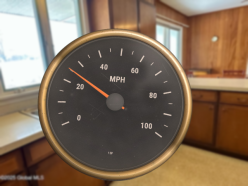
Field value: 25 mph
